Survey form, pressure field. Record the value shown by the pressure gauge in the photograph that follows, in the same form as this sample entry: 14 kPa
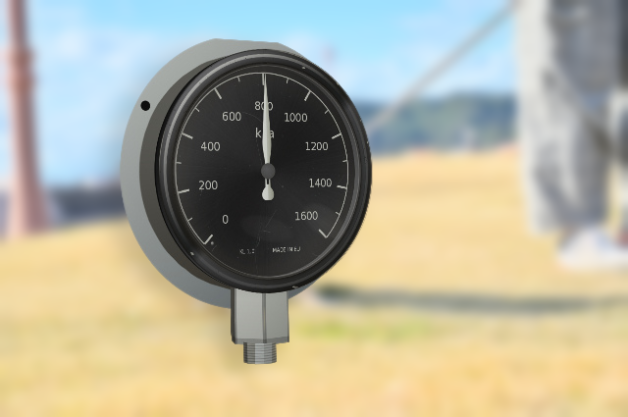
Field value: 800 kPa
